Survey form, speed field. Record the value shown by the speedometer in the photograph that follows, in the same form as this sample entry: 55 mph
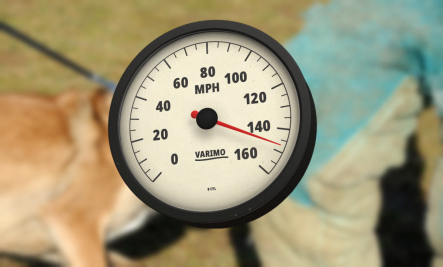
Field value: 147.5 mph
